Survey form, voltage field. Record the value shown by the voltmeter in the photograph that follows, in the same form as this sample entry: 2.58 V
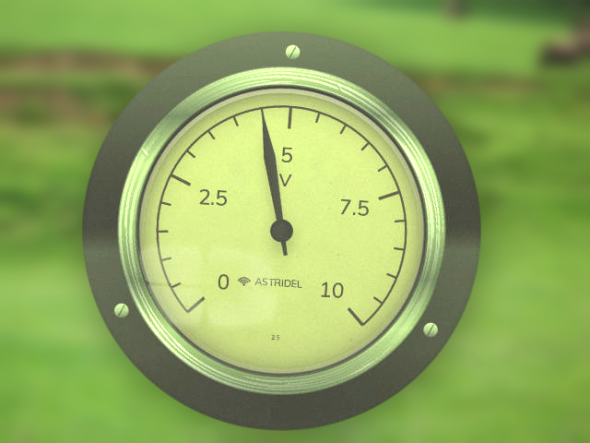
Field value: 4.5 V
